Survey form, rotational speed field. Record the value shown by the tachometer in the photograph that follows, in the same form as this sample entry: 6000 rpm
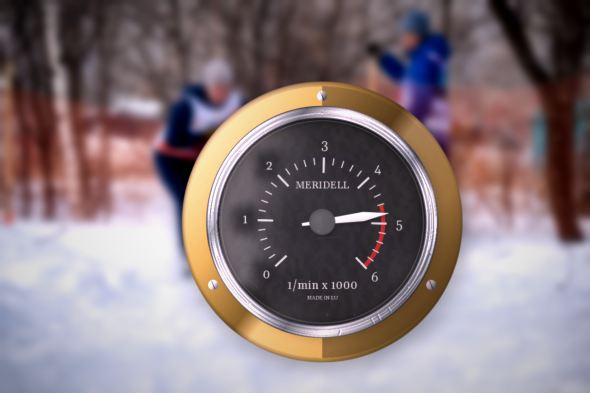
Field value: 4800 rpm
